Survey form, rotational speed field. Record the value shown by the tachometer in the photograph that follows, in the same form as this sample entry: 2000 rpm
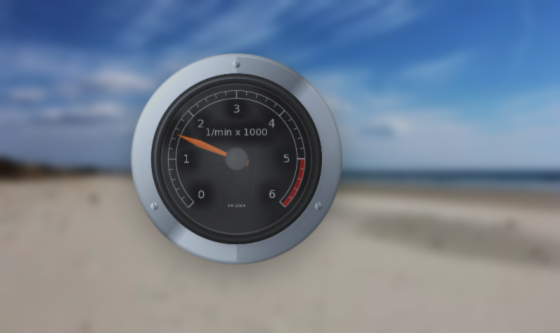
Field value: 1500 rpm
